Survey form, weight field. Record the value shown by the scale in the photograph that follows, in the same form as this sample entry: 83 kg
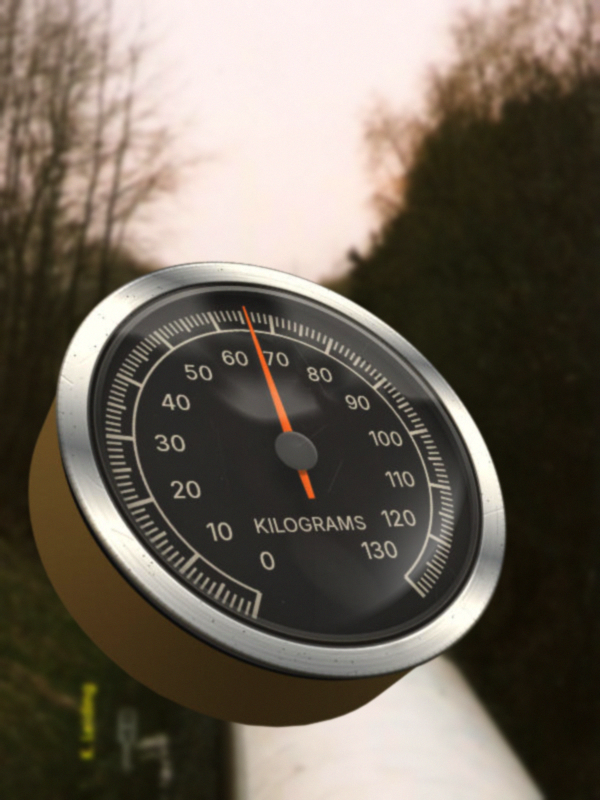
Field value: 65 kg
